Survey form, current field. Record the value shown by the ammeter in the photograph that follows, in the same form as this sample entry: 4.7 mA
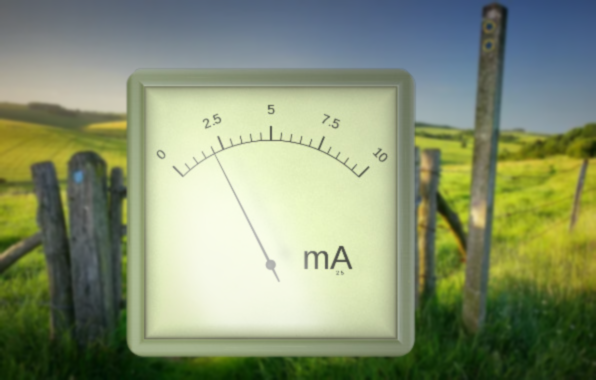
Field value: 2 mA
